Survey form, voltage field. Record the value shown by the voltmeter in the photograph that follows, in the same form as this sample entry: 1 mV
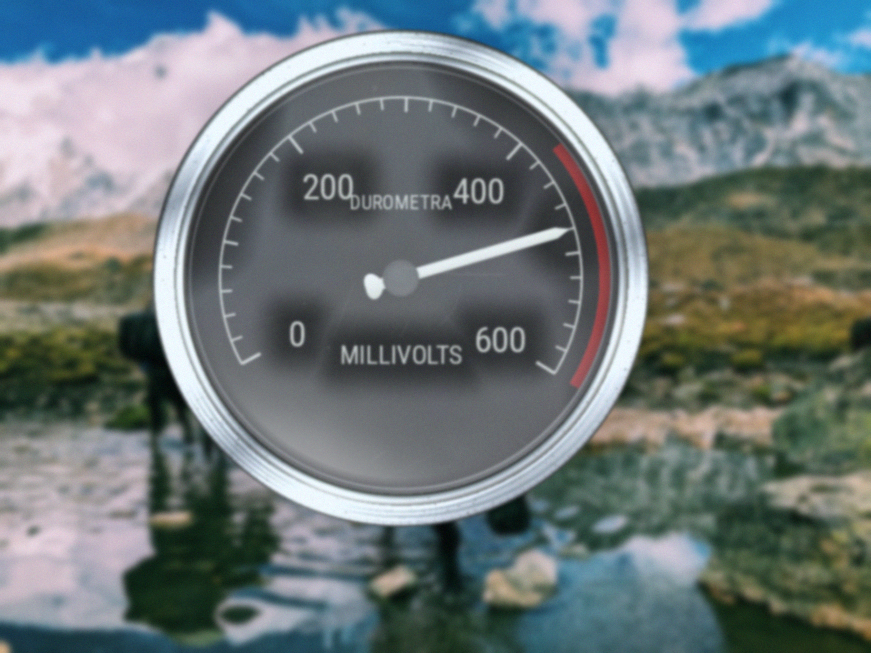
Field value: 480 mV
